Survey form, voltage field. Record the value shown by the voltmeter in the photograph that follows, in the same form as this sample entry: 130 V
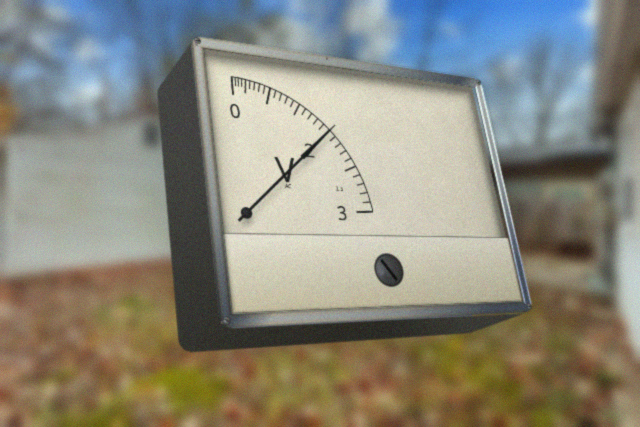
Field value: 2 V
